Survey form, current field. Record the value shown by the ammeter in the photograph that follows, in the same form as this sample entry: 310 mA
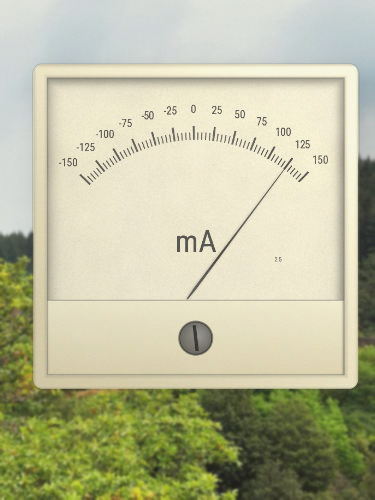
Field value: 125 mA
